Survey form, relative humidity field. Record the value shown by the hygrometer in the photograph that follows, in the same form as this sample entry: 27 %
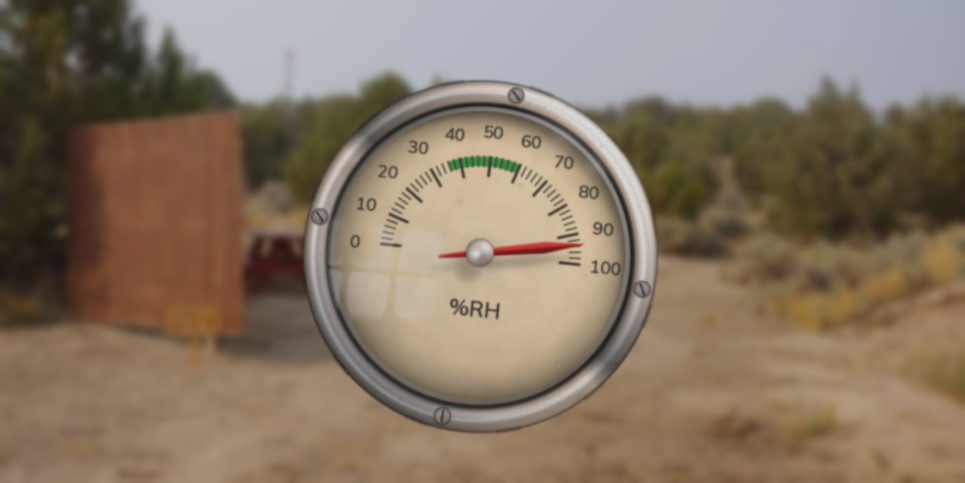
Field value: 94 %
